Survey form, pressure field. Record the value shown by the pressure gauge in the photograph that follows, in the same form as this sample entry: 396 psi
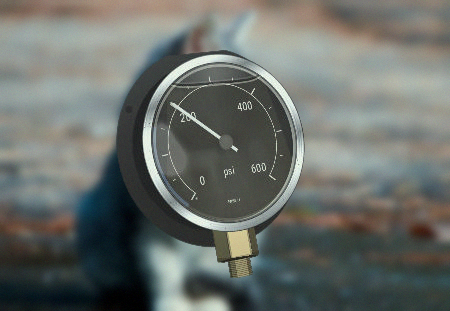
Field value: 200 psi
